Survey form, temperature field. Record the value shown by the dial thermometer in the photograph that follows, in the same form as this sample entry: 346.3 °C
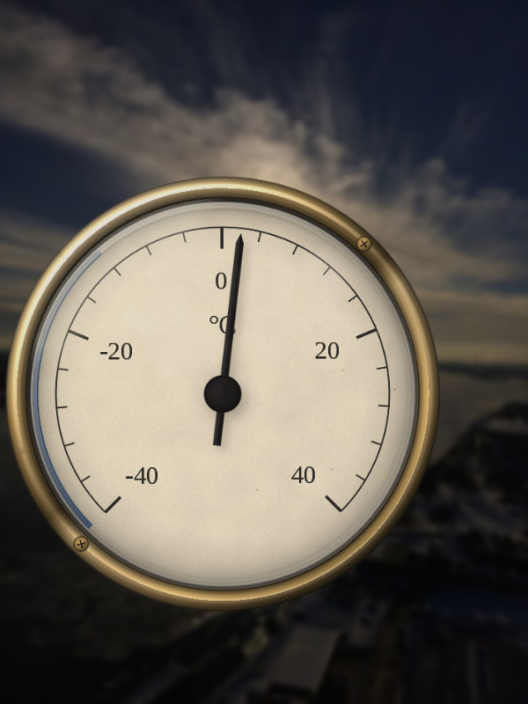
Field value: 2 °C
